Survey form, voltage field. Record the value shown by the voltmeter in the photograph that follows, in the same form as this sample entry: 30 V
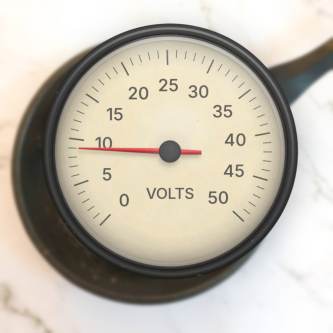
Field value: 9 V
